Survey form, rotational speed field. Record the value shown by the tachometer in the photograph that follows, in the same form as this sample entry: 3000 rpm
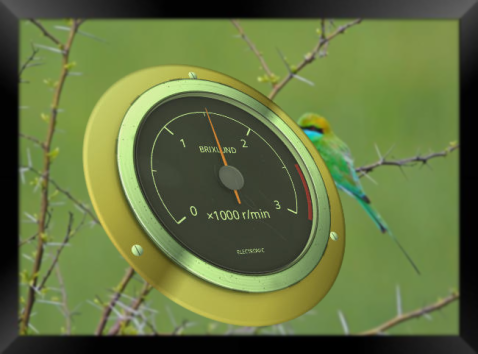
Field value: 1500 rpm
